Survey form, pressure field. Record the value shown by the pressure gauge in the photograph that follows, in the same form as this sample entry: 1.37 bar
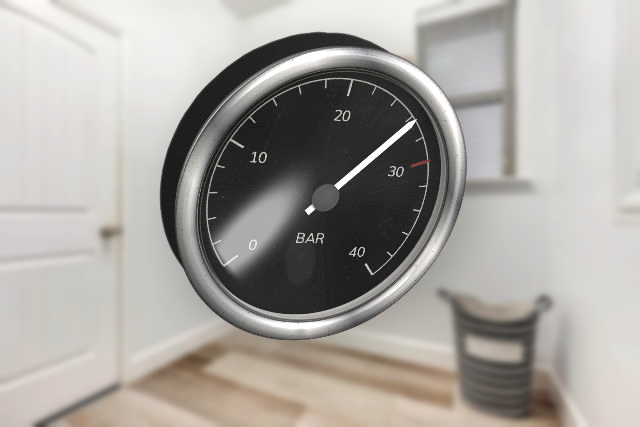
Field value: 26 bar
